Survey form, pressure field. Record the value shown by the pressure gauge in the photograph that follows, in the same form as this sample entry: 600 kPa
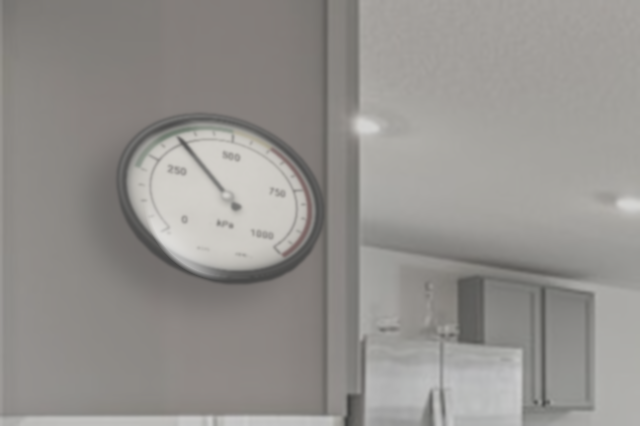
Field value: 350 kPa
